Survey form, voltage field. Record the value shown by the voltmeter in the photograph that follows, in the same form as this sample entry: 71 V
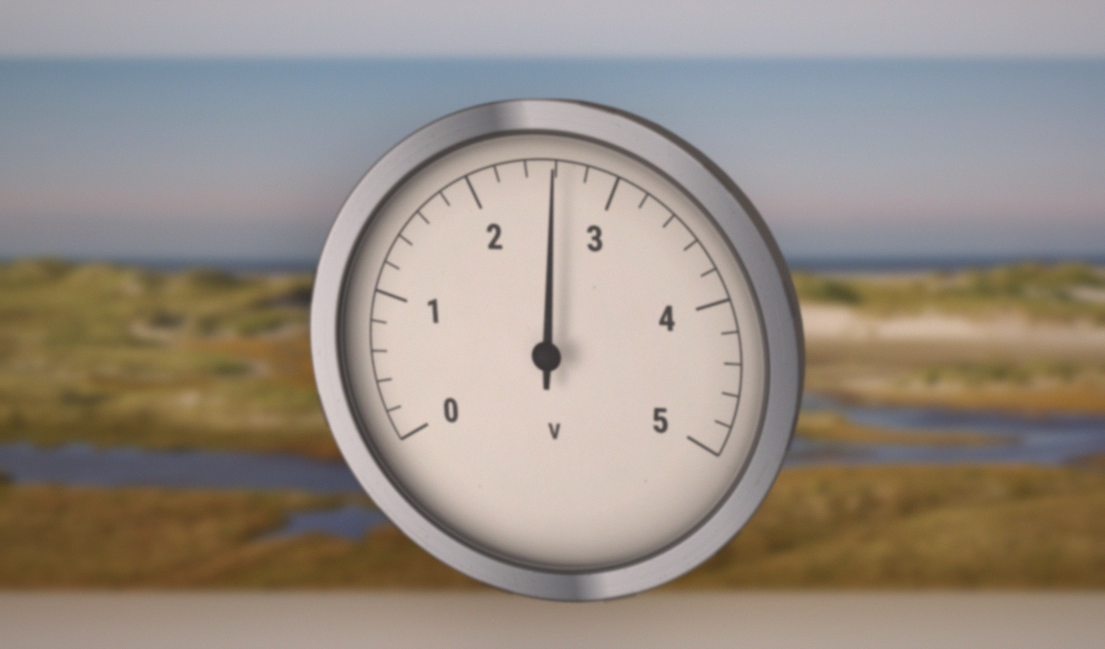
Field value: 2.6 V
